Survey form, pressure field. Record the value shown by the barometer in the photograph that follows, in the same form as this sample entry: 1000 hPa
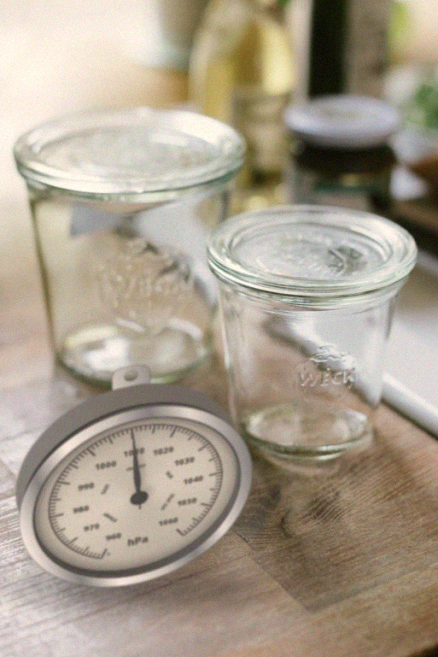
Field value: 1010 hPa
